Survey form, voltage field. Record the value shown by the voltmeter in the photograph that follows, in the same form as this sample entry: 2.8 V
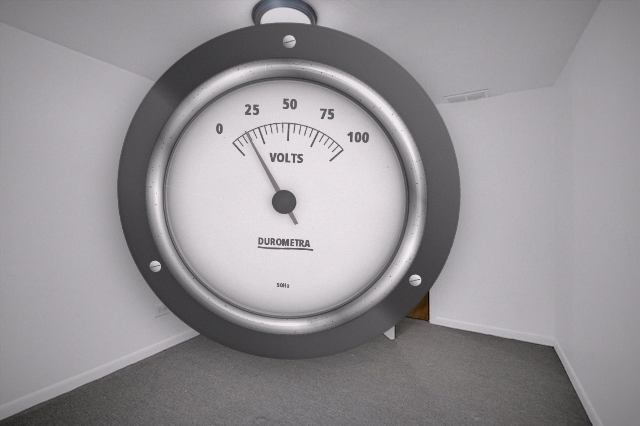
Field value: 15 V
